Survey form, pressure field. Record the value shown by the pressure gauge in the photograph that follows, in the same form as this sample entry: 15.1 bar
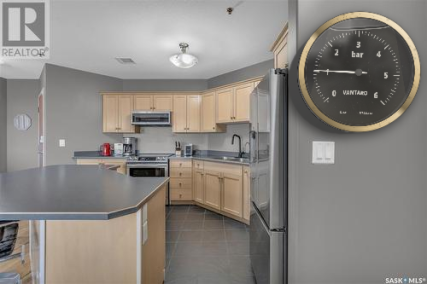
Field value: 1 bar
